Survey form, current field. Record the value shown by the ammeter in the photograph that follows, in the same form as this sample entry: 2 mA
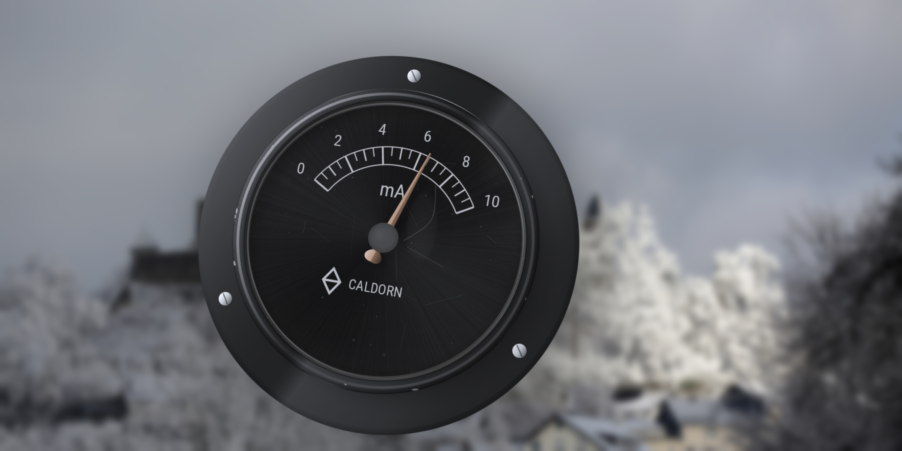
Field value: 6.5 mA
